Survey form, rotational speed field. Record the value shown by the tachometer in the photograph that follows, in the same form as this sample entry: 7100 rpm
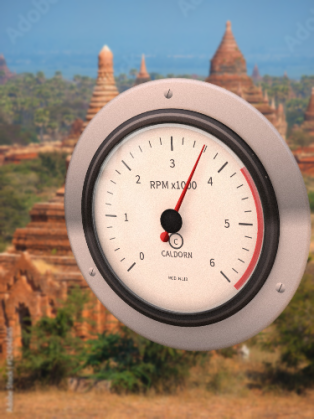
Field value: 3600 rpm
